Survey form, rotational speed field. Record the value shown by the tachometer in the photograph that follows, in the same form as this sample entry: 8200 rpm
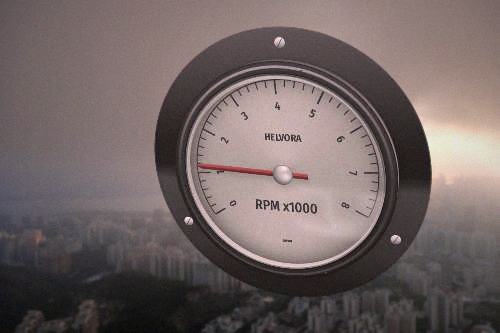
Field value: 1200 rpm
